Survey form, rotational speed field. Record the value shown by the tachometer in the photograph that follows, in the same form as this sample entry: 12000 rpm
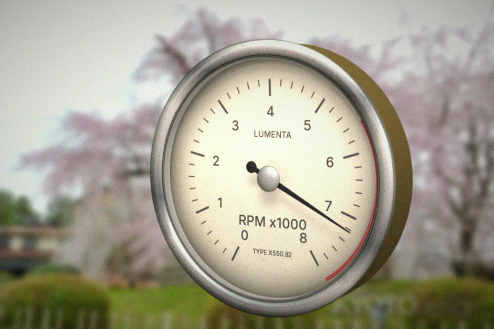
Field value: 7200 rpm
